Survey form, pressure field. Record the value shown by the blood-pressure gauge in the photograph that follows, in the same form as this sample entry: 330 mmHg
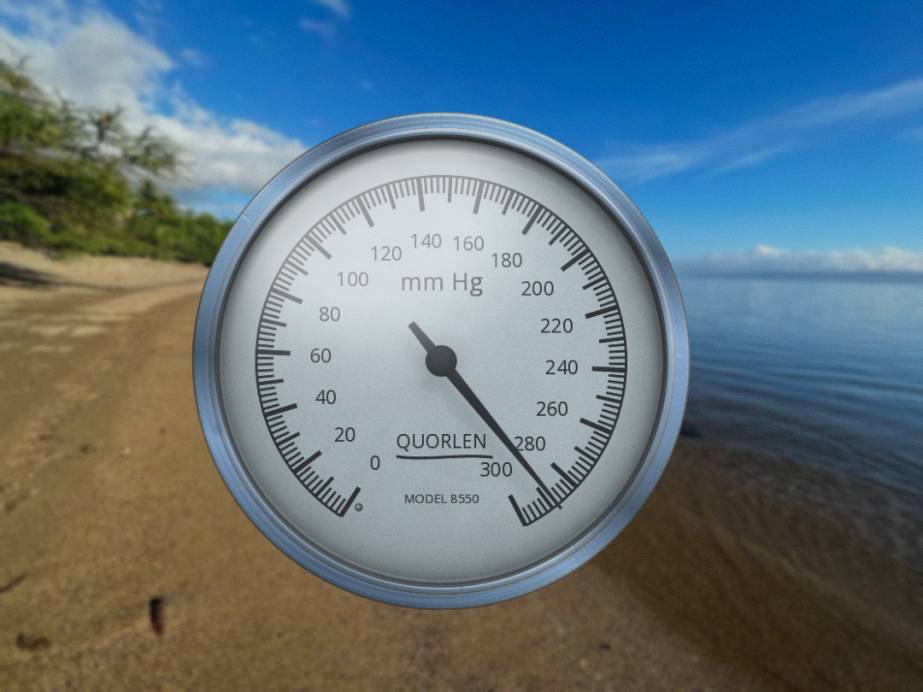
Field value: 288 mmHg
